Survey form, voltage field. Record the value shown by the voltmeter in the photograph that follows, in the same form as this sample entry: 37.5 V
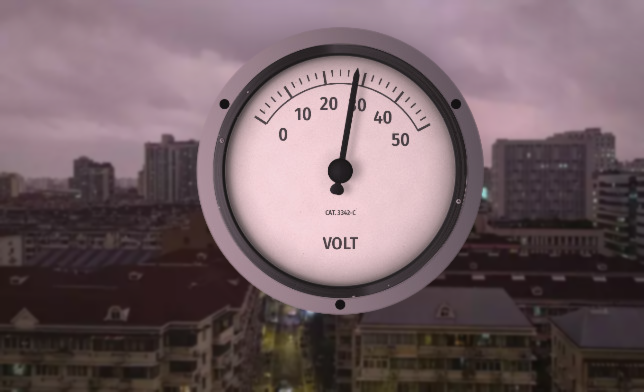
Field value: 28 V
